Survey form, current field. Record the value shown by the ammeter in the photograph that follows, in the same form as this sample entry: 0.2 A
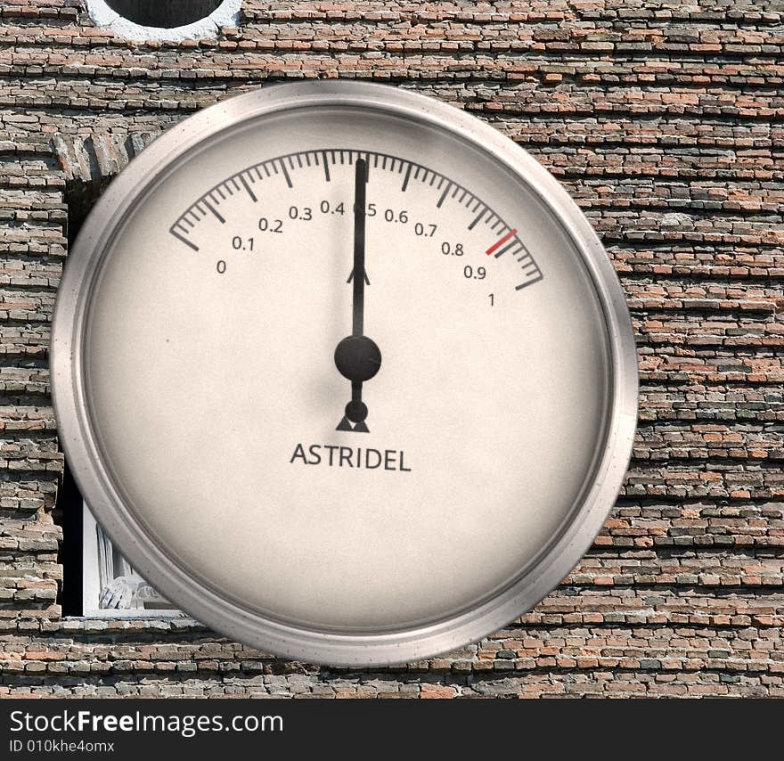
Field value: 0.48 A
